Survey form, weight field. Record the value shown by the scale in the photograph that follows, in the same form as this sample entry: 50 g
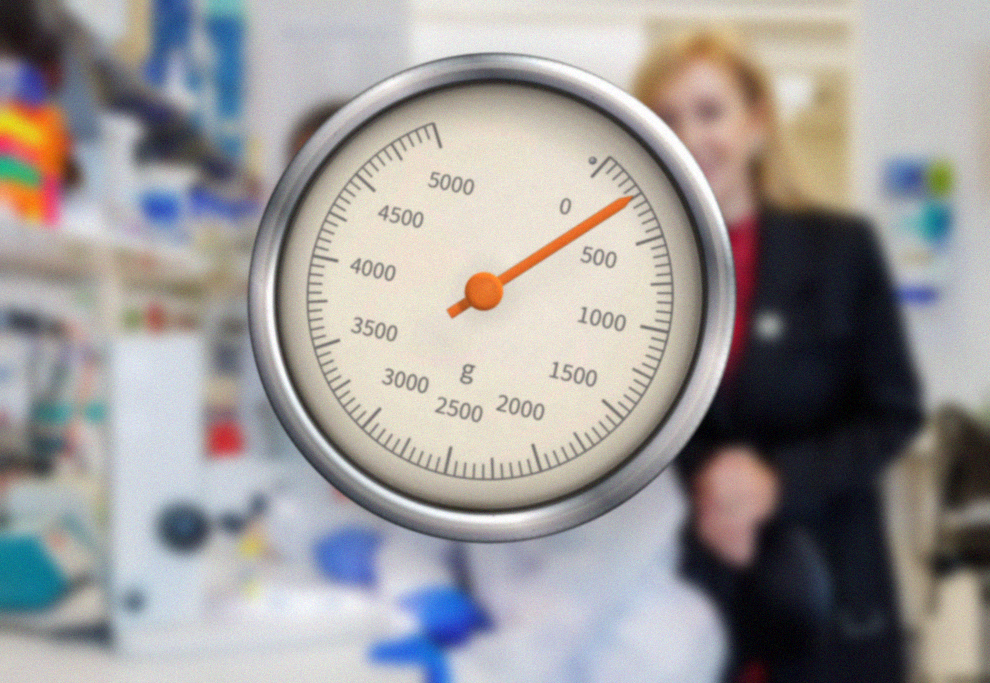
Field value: 250 g
